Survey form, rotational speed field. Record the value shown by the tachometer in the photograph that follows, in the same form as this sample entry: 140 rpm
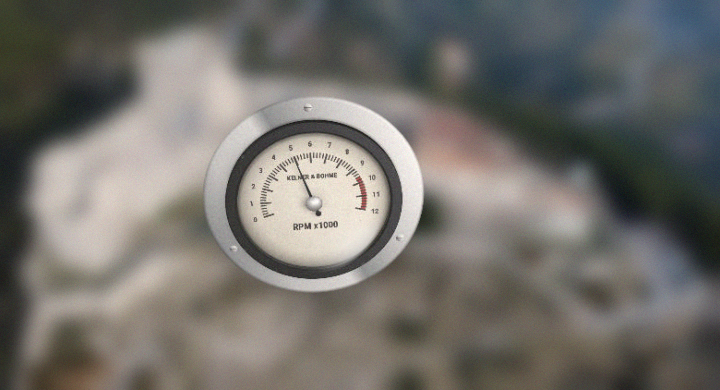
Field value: 5000 rpm
